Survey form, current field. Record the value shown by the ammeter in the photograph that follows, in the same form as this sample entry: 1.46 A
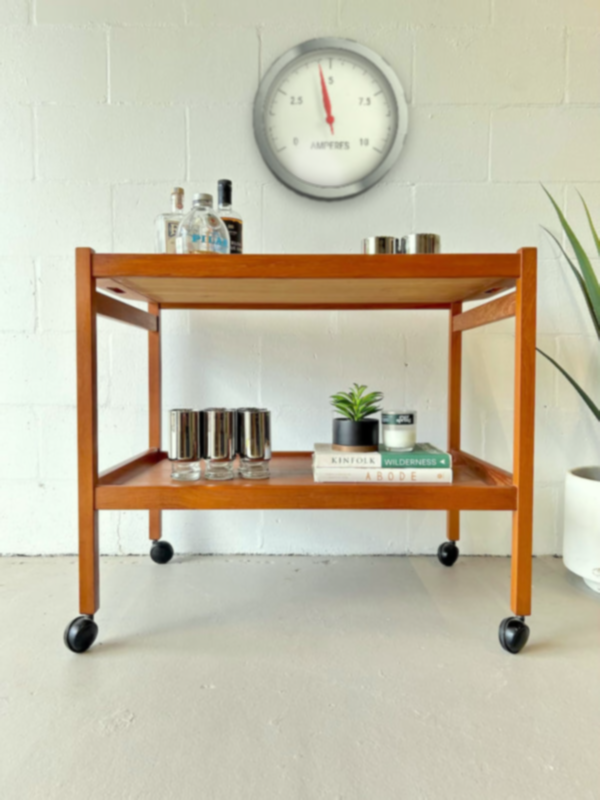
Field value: 4.5 A
